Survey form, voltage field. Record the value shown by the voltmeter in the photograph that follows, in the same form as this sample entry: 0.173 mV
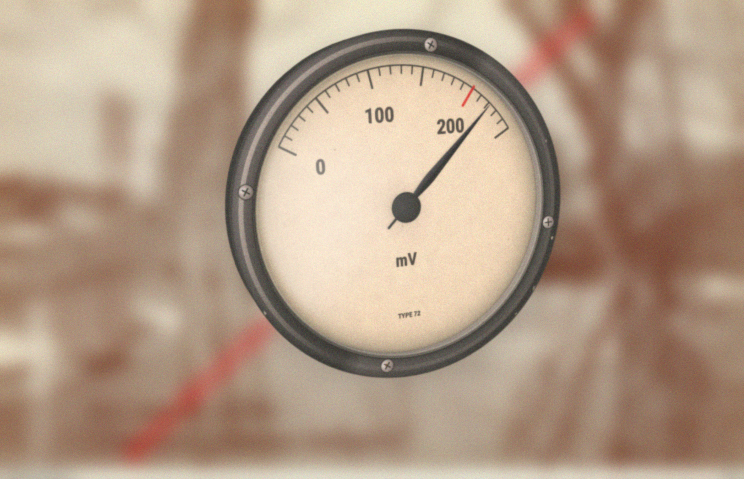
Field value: 220 mV
